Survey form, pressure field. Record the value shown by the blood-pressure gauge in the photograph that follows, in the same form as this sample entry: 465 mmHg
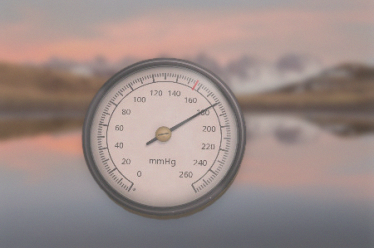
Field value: 180 mmHg
